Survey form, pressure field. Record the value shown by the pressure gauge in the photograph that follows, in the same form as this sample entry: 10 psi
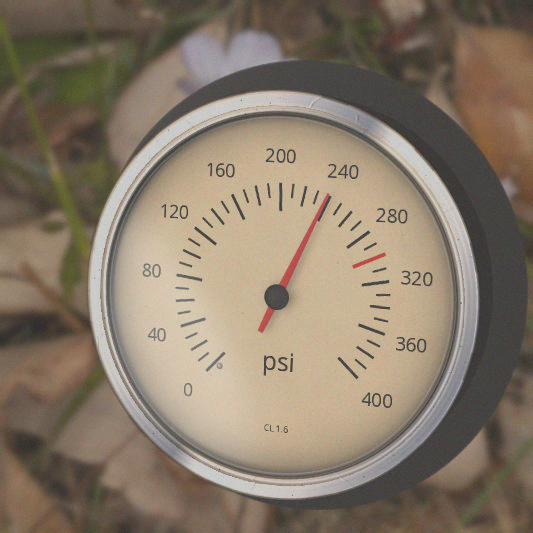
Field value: 240 psi
